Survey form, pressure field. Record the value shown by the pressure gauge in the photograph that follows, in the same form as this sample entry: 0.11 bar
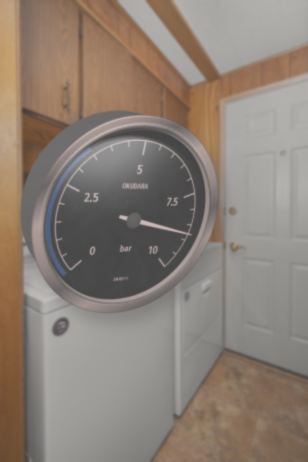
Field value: 8.75 bar
